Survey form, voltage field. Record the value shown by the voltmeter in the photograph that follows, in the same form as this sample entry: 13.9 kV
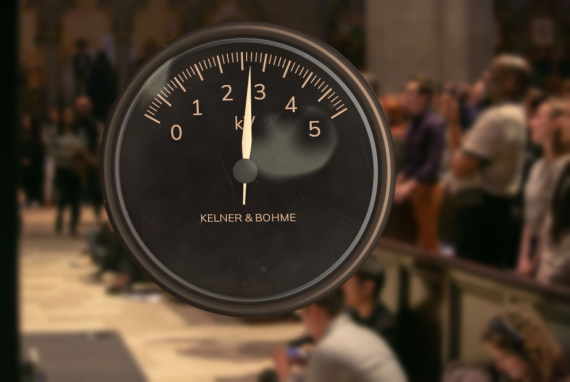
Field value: 2.7 kV
